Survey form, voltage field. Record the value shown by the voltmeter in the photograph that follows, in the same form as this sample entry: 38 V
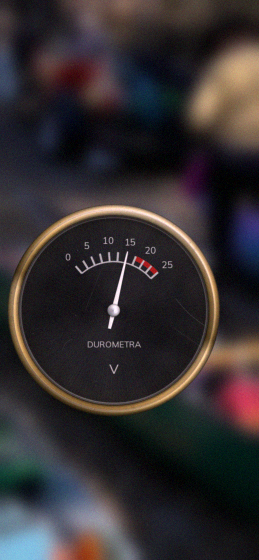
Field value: 15 V
